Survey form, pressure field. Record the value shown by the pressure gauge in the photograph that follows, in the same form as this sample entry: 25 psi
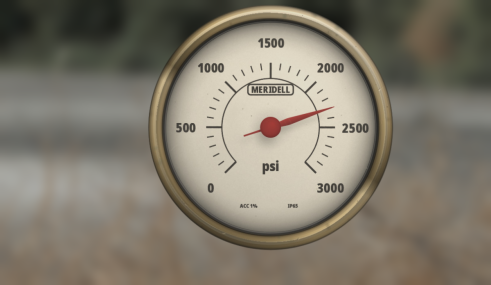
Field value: 2300 psi
